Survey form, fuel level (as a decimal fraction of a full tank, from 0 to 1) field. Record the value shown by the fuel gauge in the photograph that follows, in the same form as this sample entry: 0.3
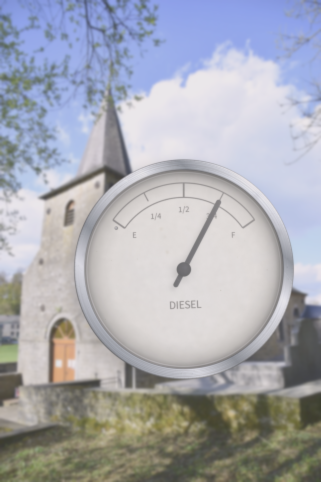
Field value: 0.75
